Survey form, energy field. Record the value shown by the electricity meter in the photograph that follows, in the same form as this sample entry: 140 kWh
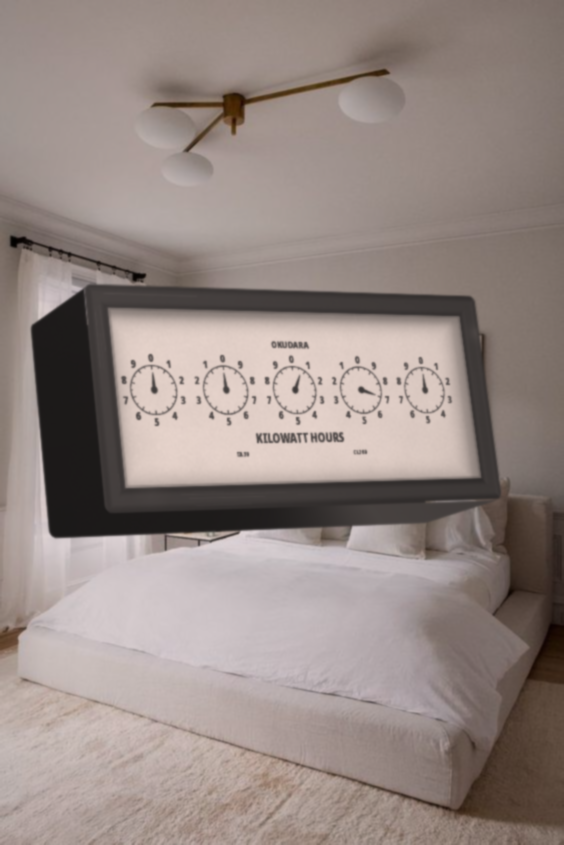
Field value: 70 kWh
